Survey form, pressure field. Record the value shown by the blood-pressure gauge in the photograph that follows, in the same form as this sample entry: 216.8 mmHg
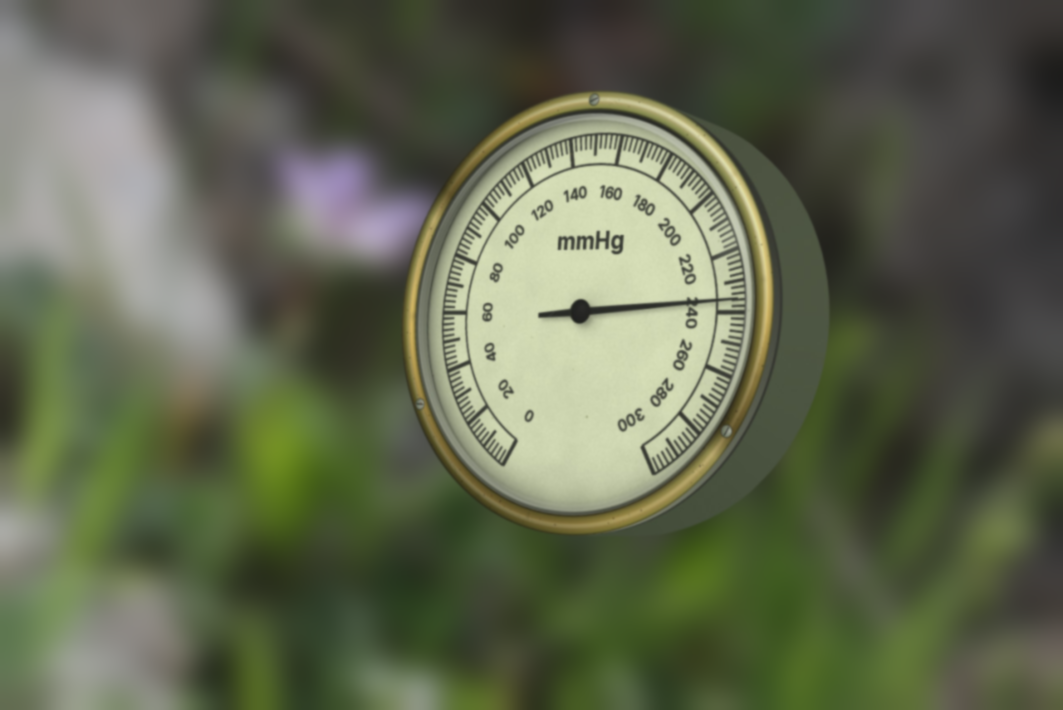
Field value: 236 mmHg
